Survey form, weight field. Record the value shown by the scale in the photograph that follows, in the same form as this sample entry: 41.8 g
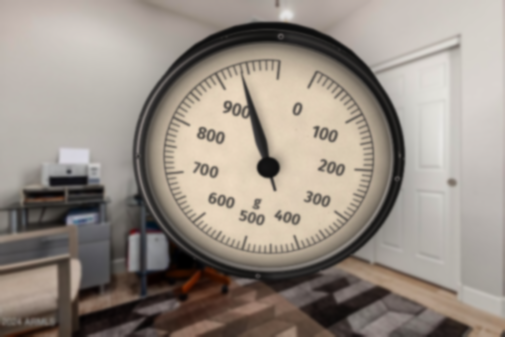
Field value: 940 g
